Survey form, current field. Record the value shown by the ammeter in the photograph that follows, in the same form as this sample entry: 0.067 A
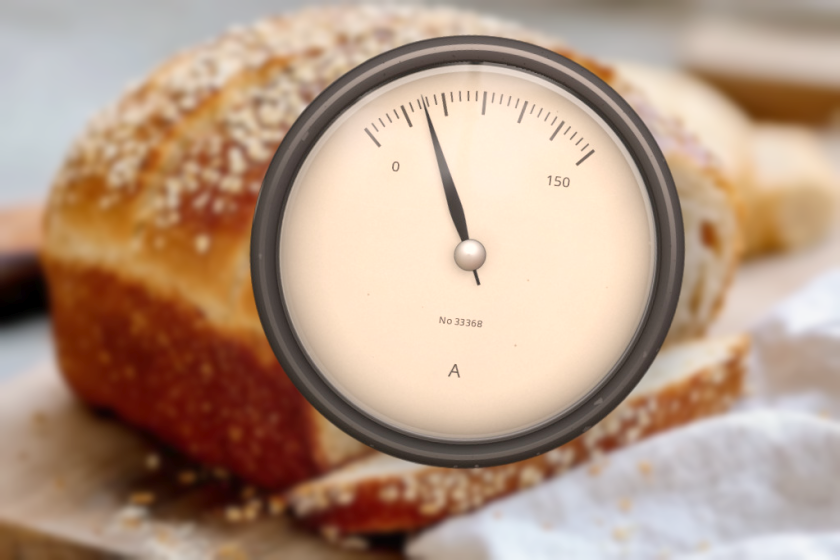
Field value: 37.5 A
